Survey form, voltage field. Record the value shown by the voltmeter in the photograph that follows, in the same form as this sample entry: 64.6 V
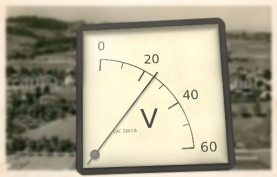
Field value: 25 V
